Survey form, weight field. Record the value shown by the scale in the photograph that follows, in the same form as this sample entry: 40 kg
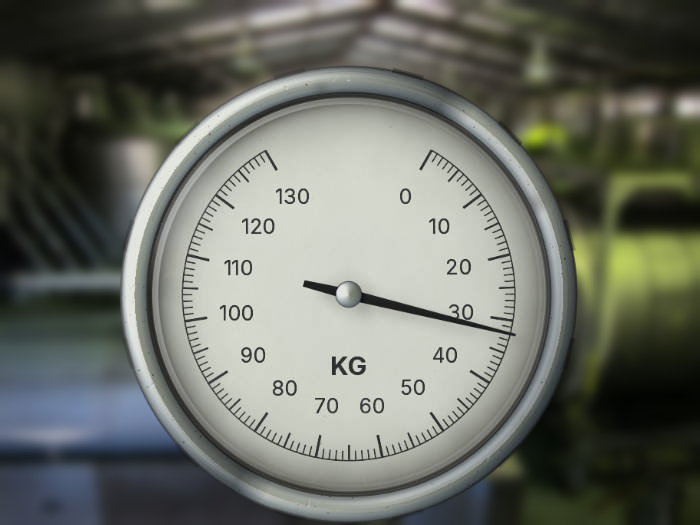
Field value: 32 kg
